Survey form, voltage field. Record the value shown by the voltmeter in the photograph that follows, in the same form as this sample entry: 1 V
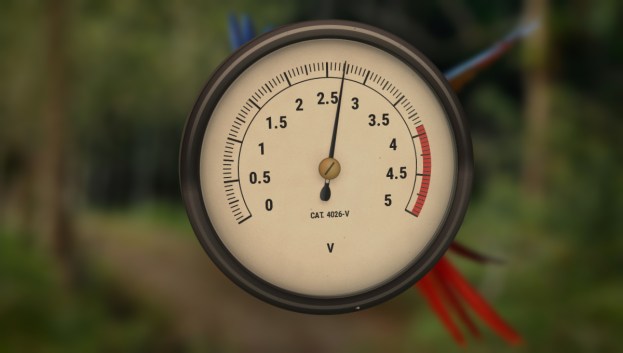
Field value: 2.7 V
